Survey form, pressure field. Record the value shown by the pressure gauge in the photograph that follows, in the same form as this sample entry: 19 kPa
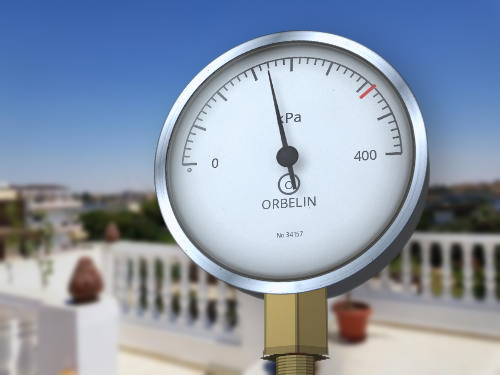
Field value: 170 kPa
